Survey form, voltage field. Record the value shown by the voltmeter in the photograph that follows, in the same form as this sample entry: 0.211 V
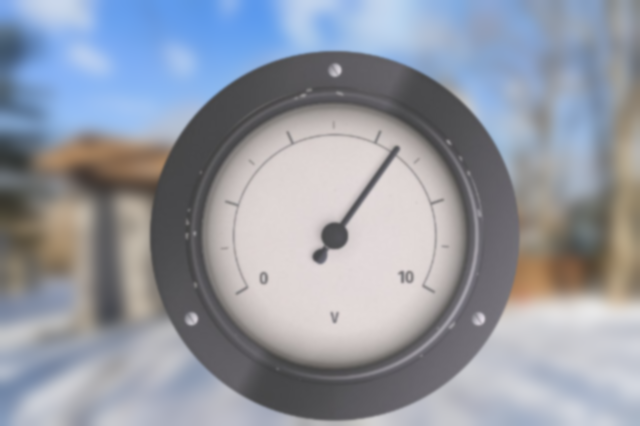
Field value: 6.5 V
